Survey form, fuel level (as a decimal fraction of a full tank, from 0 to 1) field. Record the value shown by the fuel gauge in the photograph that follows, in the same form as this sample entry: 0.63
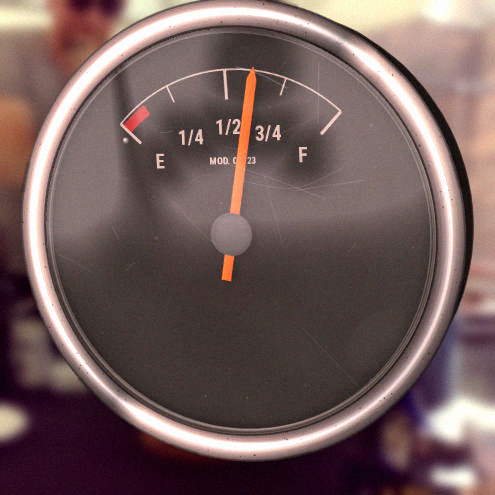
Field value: 0.625
